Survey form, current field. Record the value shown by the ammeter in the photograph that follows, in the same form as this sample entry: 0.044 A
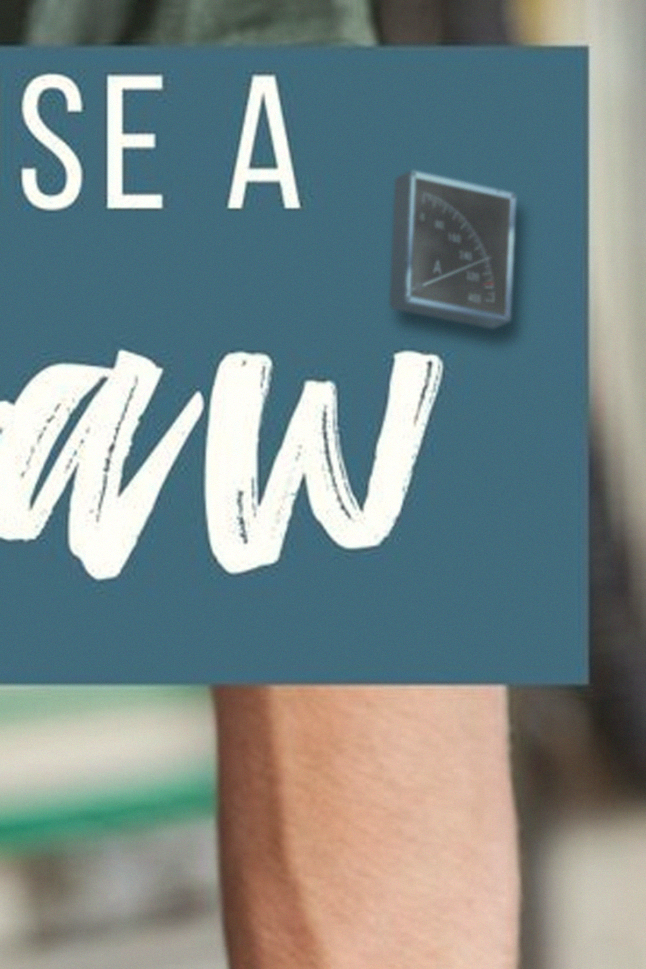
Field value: 280 A
